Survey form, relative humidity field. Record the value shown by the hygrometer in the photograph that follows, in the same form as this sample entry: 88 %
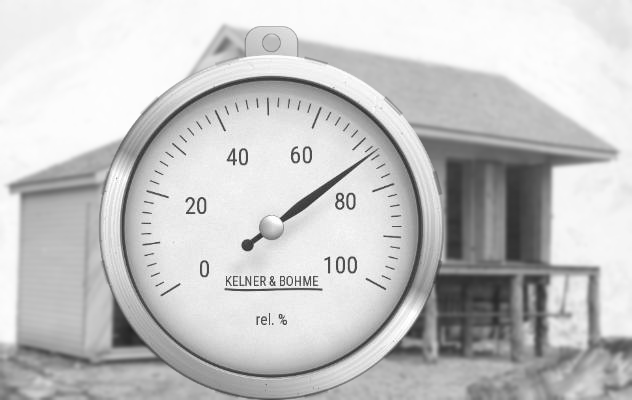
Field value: 73 %
